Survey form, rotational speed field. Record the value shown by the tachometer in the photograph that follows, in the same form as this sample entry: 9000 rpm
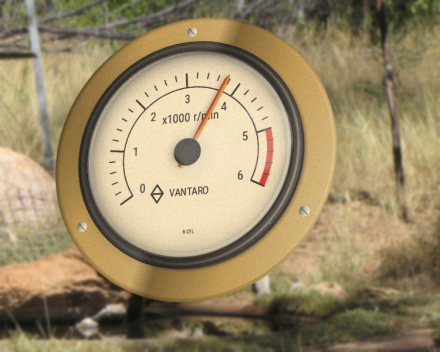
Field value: 3800 rpm
